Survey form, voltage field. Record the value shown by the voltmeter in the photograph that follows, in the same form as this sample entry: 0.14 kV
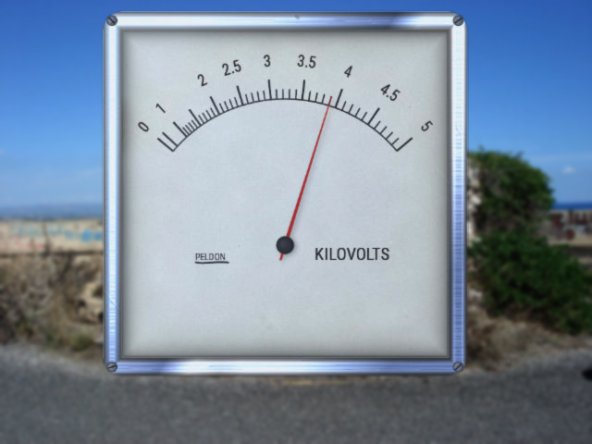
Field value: 3.9 kV
